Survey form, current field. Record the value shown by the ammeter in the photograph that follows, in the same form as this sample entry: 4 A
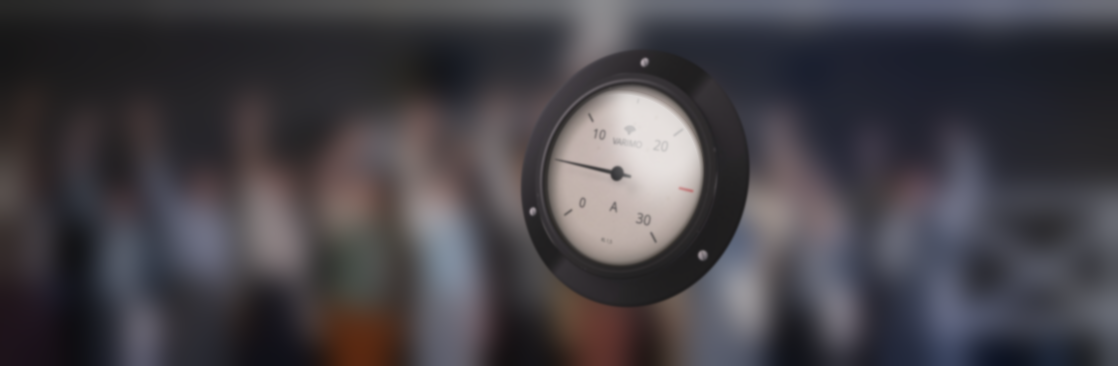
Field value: 5 A
